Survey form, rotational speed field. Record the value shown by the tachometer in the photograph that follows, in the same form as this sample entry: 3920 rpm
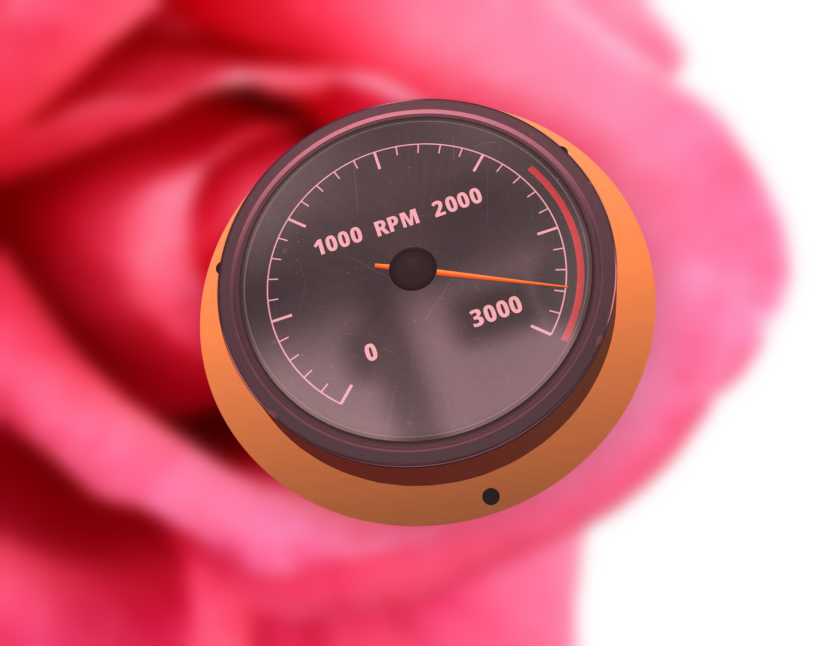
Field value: 2800 rpm
